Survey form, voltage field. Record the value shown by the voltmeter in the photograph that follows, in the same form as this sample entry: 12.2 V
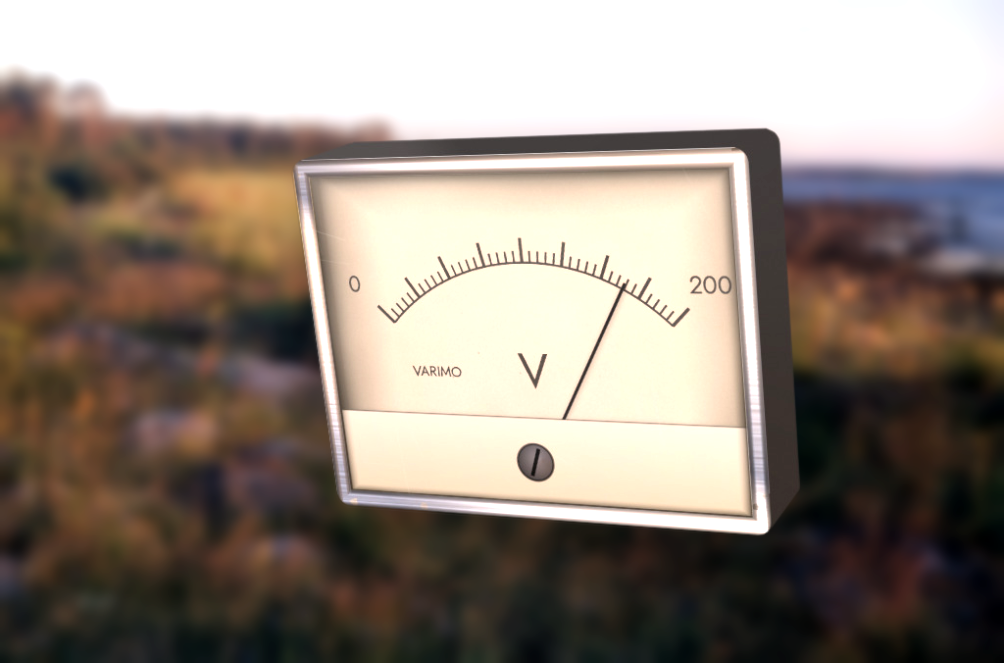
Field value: 165 V
